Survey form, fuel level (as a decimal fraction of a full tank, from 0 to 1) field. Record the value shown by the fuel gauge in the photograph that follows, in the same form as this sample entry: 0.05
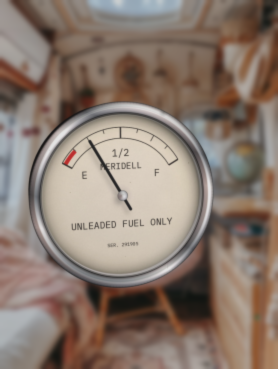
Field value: 0.25
